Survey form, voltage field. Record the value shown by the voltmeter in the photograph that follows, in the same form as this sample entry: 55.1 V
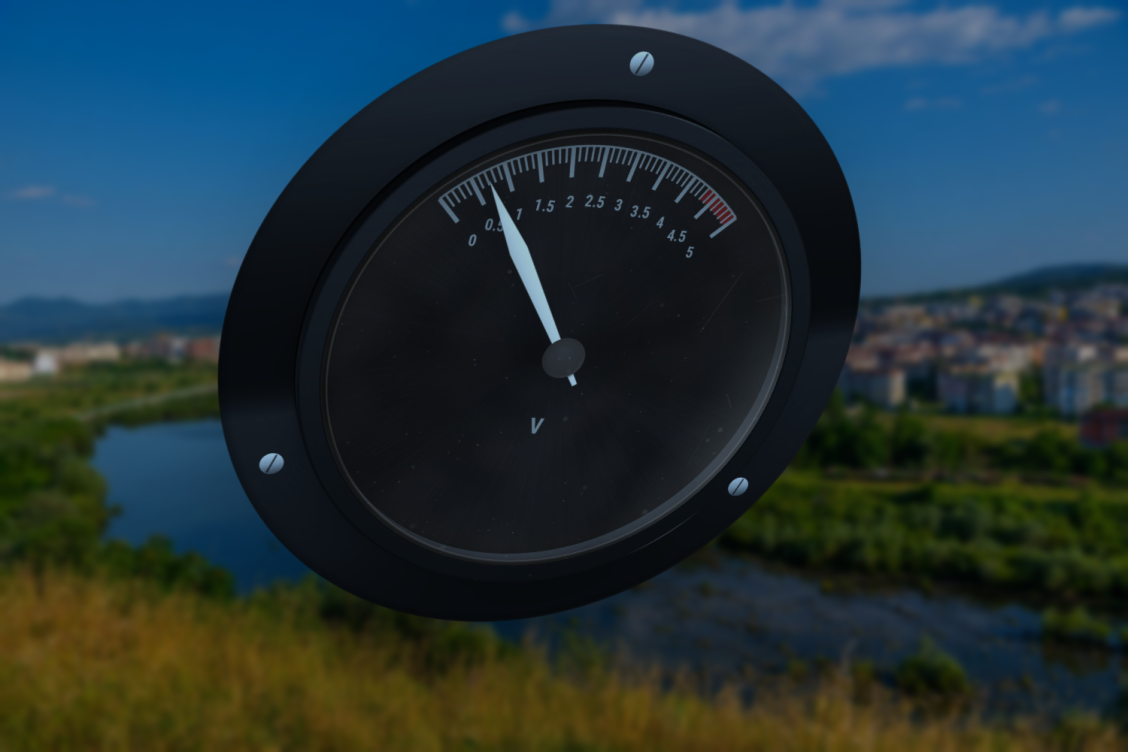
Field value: 0.7 V
